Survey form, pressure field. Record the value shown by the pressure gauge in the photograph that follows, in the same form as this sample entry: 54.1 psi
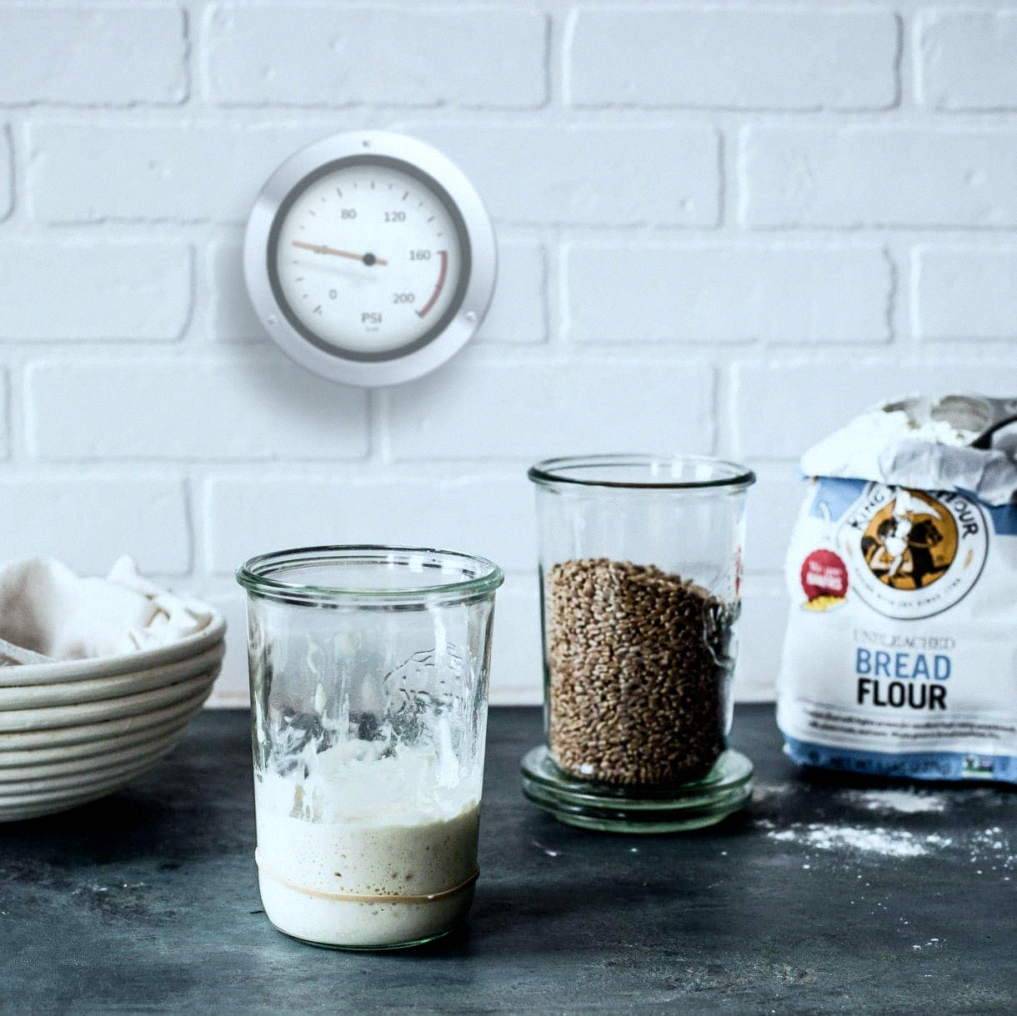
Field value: 40 psi
